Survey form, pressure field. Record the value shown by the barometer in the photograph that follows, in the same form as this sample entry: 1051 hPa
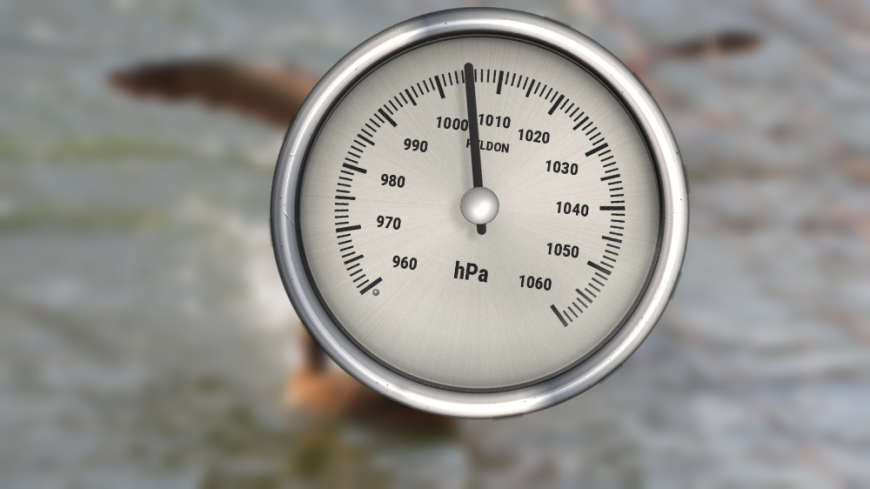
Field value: 1005 hPa
